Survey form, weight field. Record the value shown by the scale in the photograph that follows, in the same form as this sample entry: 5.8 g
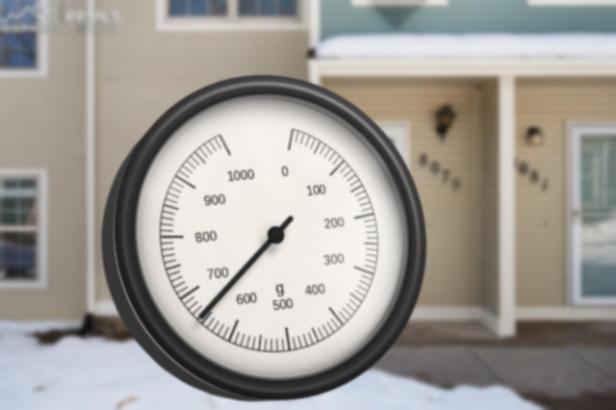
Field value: 660 g
